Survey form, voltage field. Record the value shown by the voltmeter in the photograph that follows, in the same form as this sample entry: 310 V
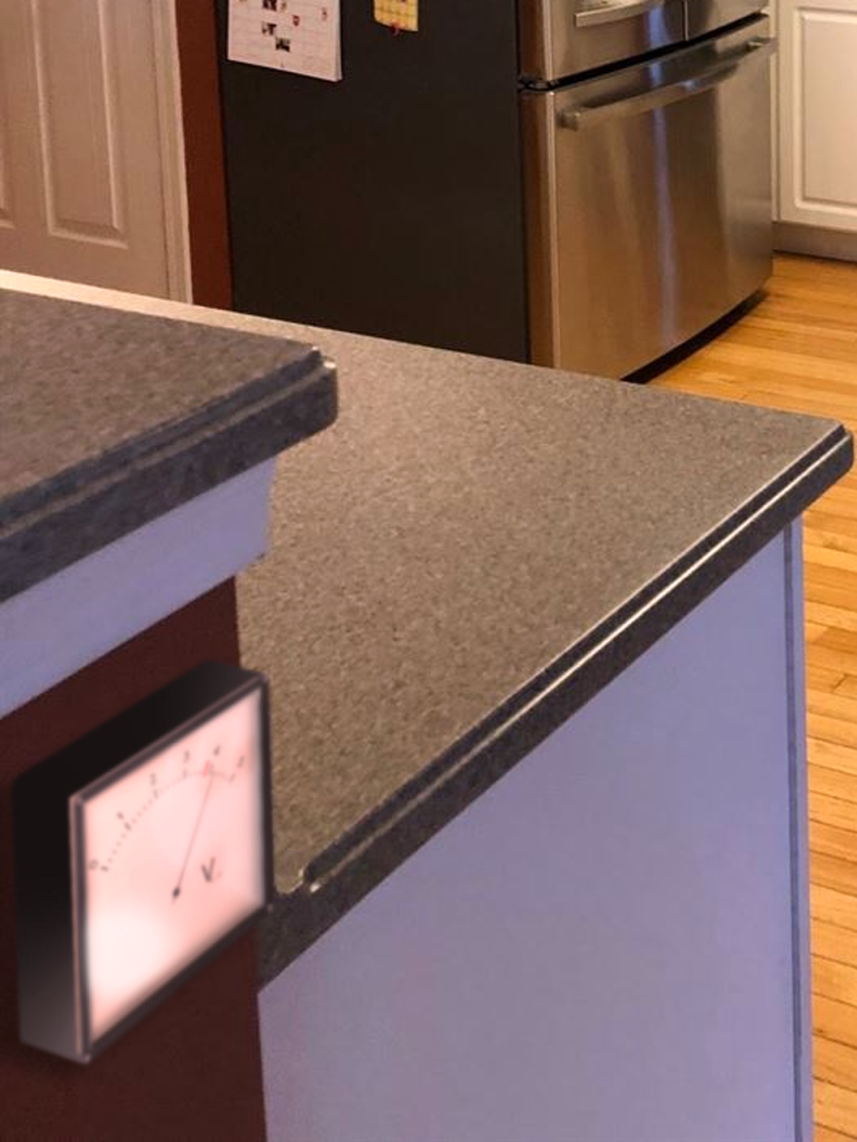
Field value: 4 V
